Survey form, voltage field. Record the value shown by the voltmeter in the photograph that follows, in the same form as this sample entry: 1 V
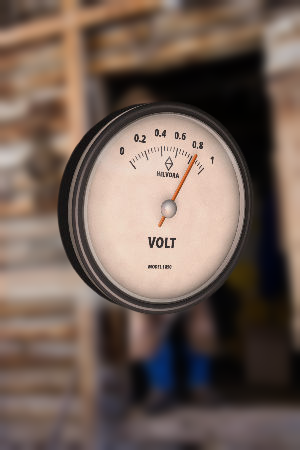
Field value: 0.8 V
